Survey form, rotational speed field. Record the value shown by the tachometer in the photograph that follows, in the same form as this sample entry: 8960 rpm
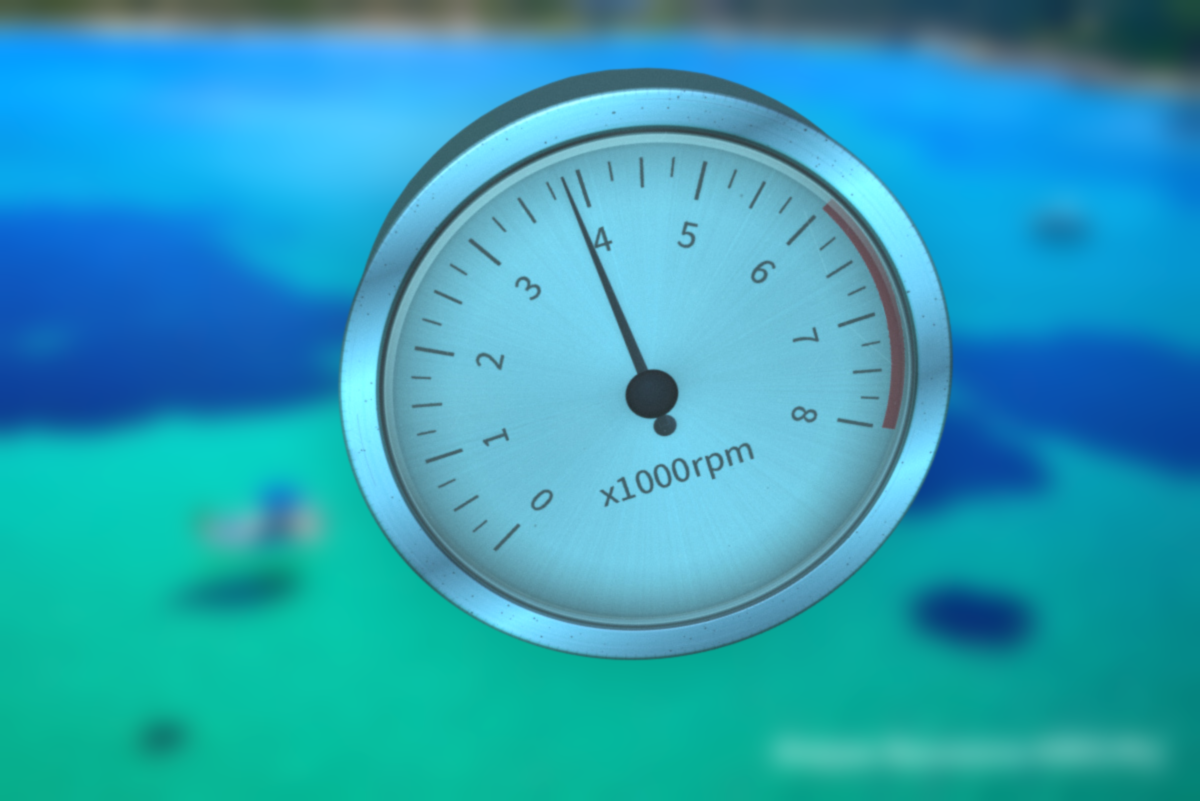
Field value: 3875 rpm
